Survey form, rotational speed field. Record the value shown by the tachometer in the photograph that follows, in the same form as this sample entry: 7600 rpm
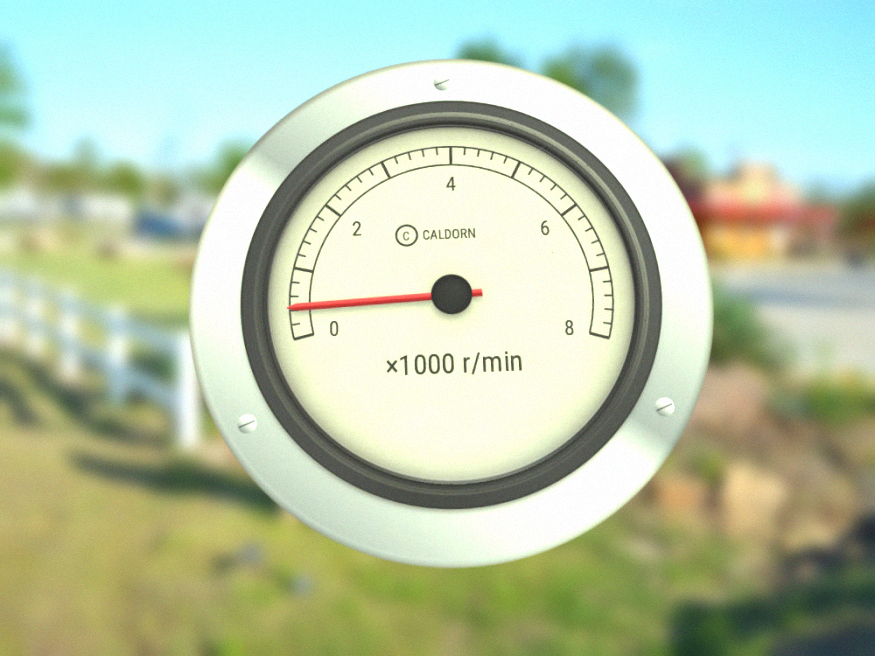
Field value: 400 rpm
